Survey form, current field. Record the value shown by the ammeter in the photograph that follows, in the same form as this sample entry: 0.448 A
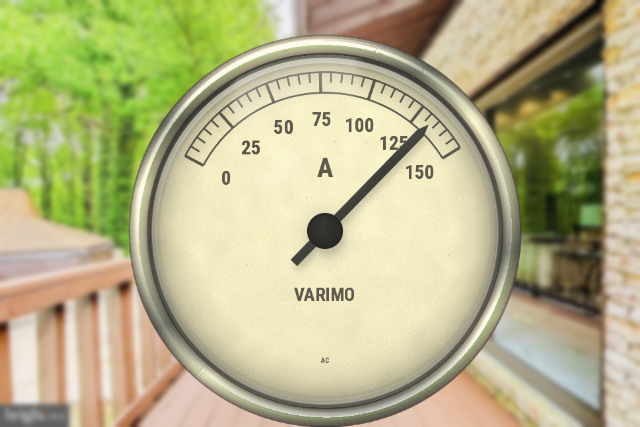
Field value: 132.5 A
